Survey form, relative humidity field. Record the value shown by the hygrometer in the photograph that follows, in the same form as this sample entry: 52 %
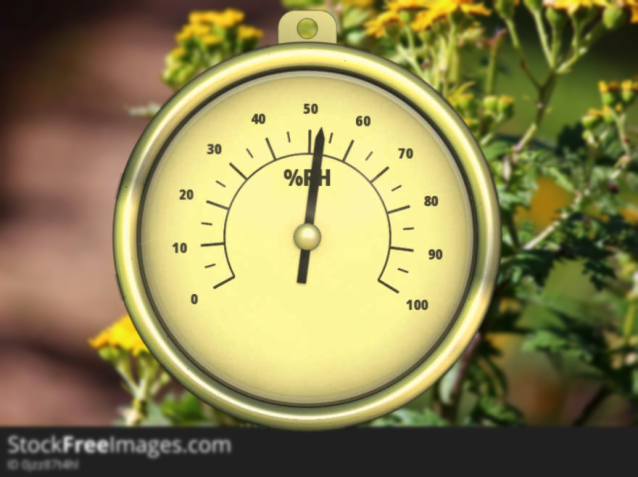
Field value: 52.5 %
